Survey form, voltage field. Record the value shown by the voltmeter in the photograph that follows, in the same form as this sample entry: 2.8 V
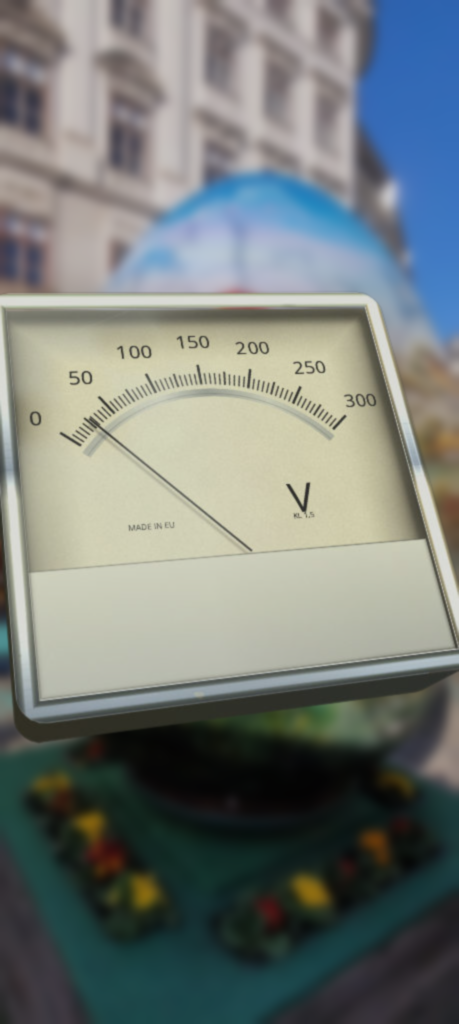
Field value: 25 V
